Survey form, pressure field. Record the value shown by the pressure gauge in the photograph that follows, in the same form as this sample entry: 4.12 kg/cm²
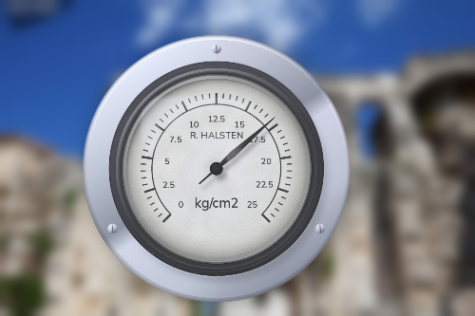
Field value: 17 kg/cm²
